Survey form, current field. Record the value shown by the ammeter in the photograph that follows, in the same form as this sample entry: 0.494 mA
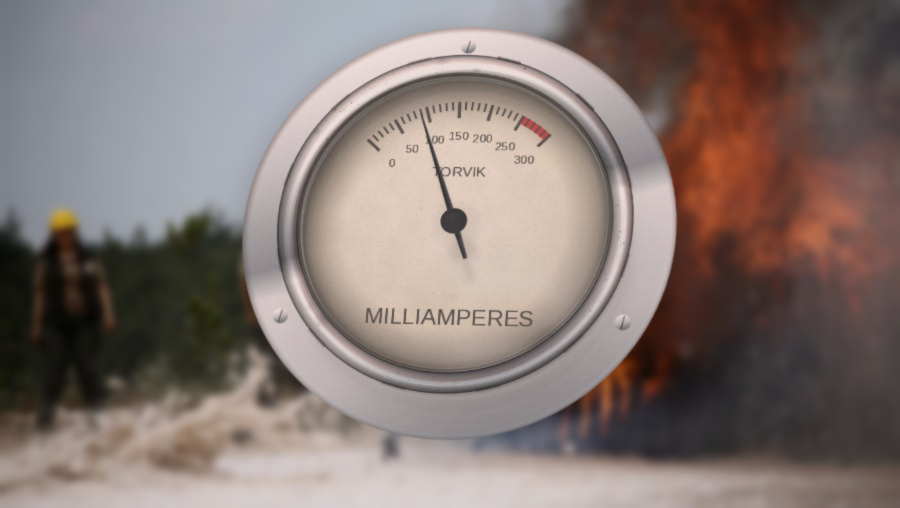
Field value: 90 mA
